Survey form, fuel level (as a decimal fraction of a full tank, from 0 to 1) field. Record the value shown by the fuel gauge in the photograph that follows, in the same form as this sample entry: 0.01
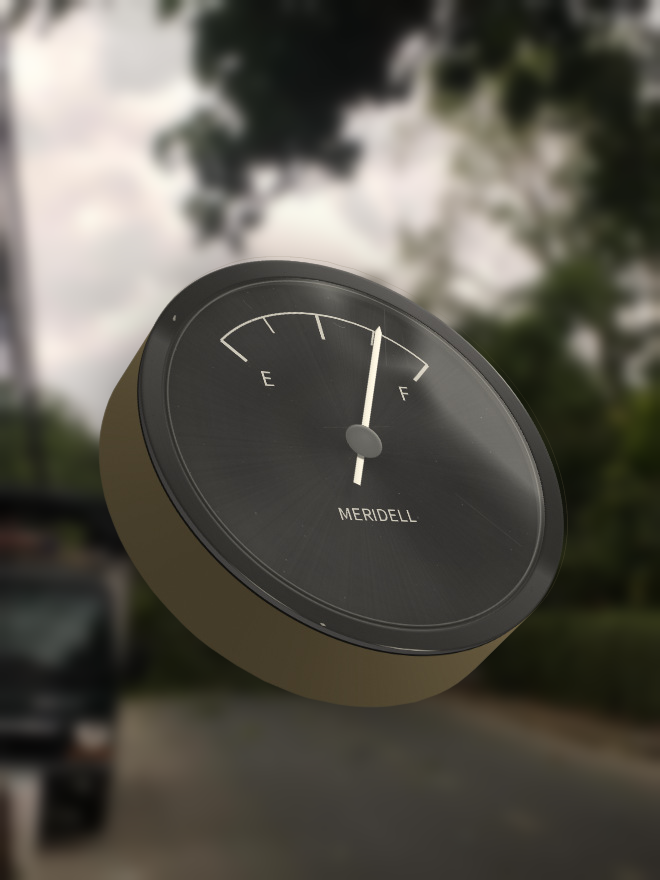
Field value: 0.75
